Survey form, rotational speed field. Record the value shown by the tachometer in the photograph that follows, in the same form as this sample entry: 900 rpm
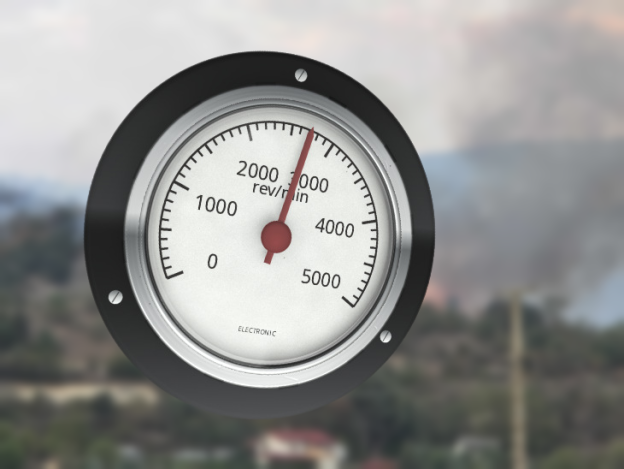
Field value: 2700 rpm
